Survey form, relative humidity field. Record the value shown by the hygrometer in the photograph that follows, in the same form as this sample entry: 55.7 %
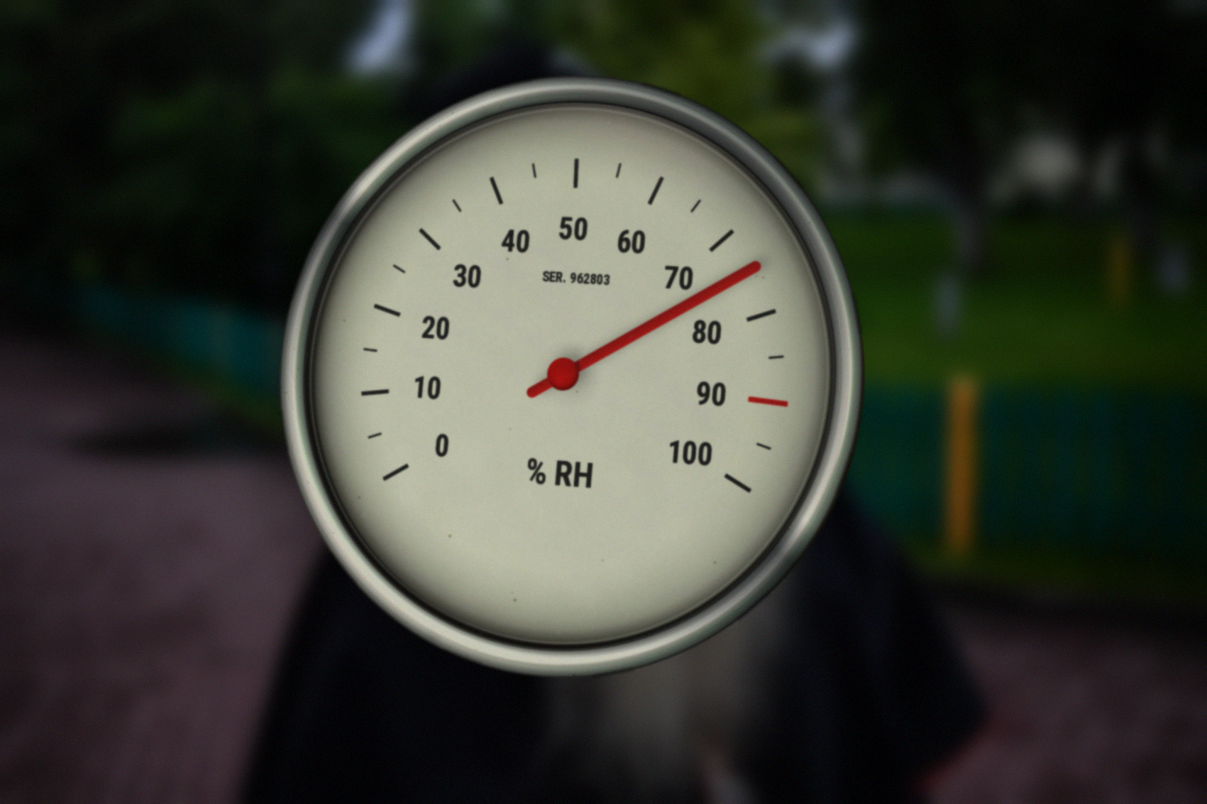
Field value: 75 %
